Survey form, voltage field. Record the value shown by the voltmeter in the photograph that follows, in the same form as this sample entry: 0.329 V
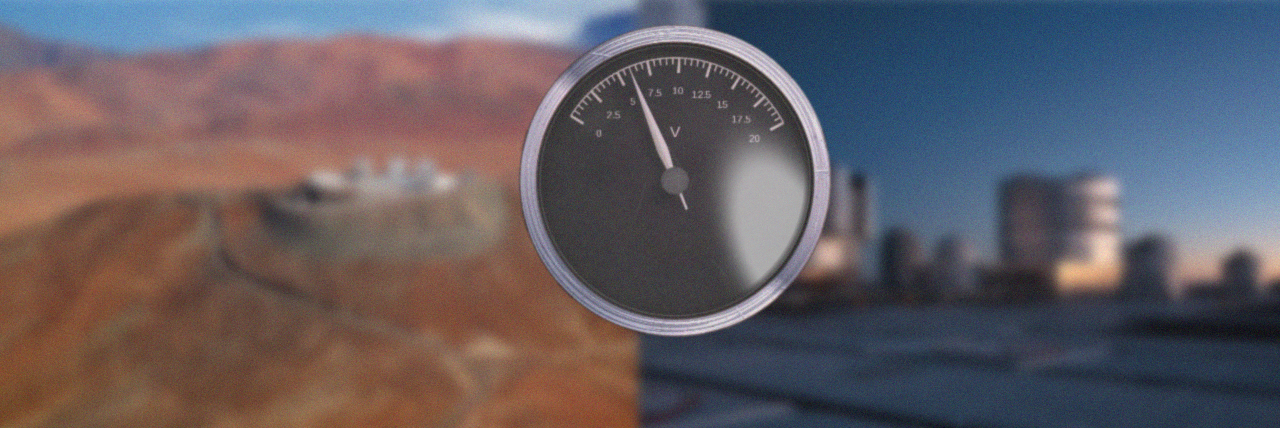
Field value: 6 V
